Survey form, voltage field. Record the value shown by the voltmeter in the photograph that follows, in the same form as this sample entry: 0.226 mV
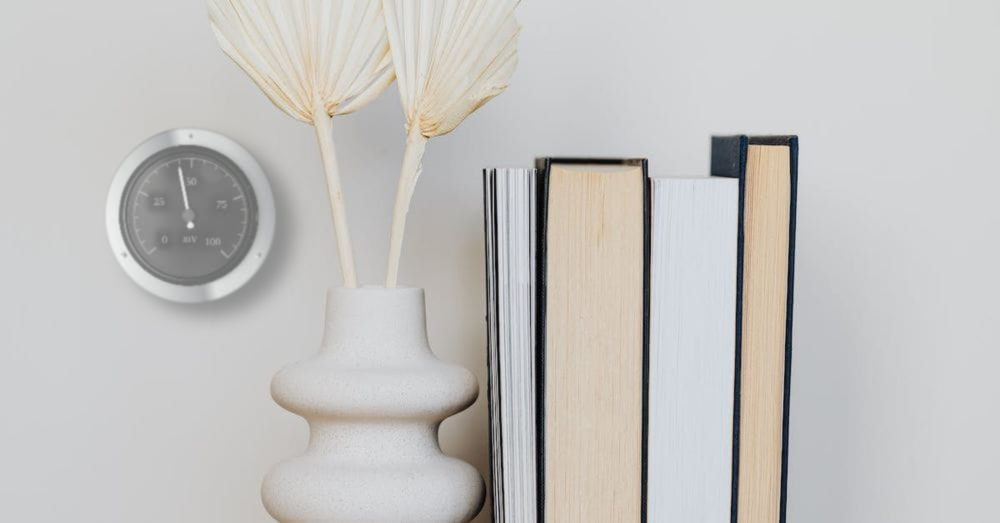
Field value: 45 mV
